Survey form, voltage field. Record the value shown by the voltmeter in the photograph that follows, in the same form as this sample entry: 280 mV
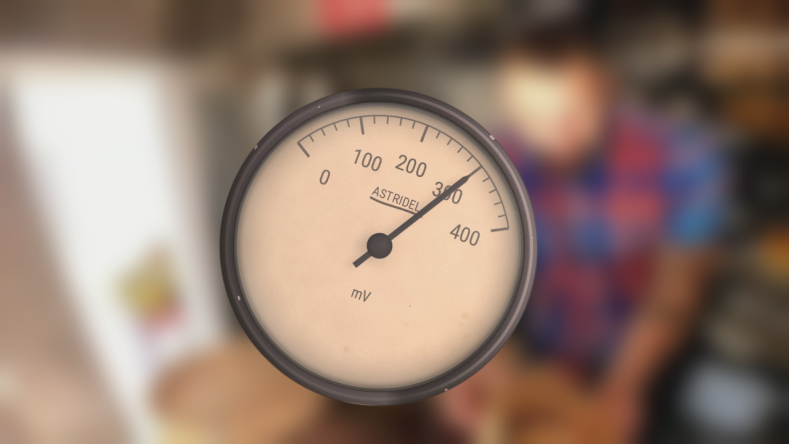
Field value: 300 mV
